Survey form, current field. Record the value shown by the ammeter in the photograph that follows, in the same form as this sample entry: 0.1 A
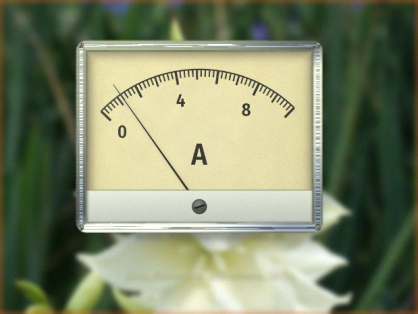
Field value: 1.2 A
